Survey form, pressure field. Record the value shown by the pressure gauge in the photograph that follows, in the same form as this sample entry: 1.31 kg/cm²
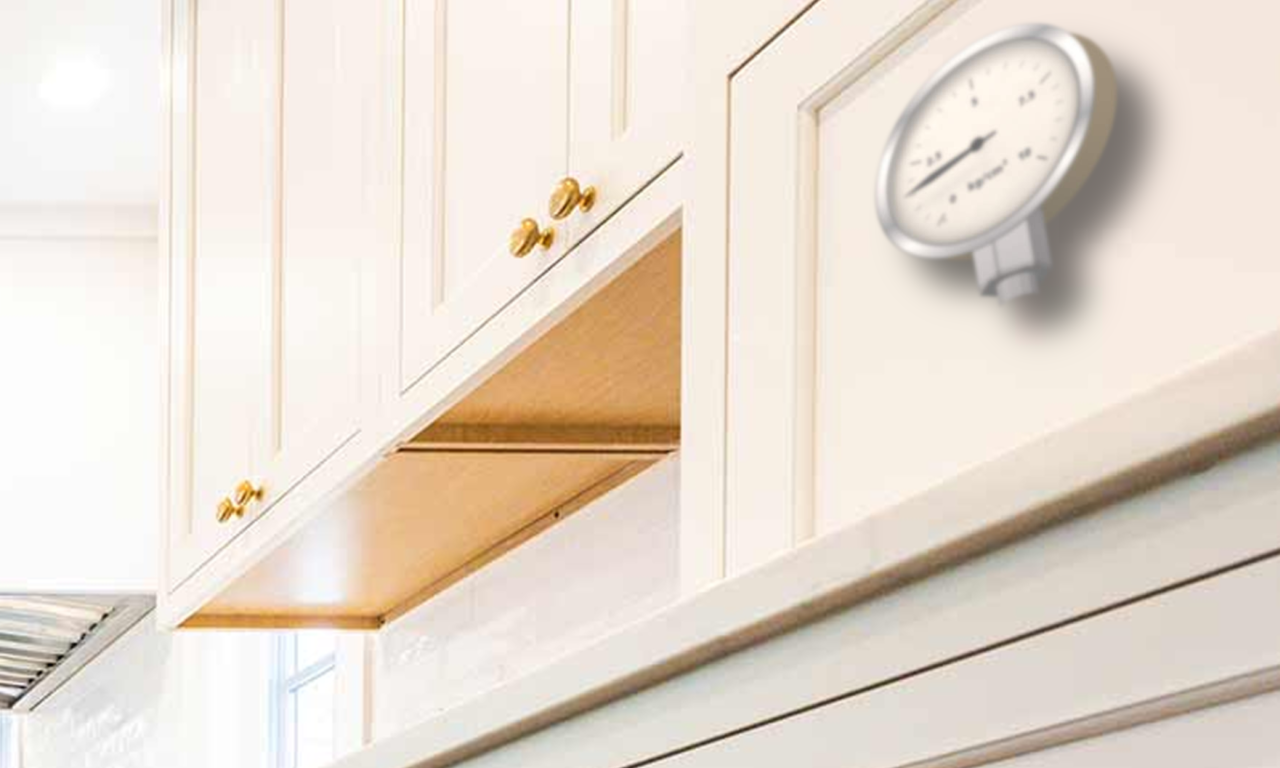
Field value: 1.5 kg/cm²
